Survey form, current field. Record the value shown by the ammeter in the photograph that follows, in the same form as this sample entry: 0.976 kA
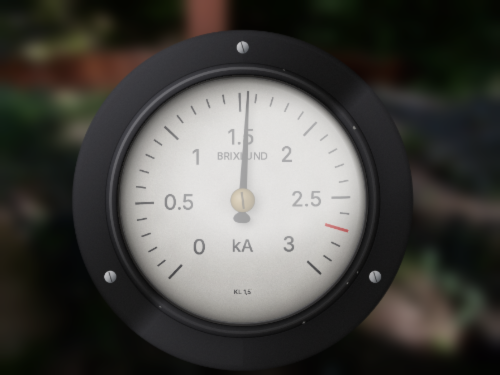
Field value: 1.55 kA
